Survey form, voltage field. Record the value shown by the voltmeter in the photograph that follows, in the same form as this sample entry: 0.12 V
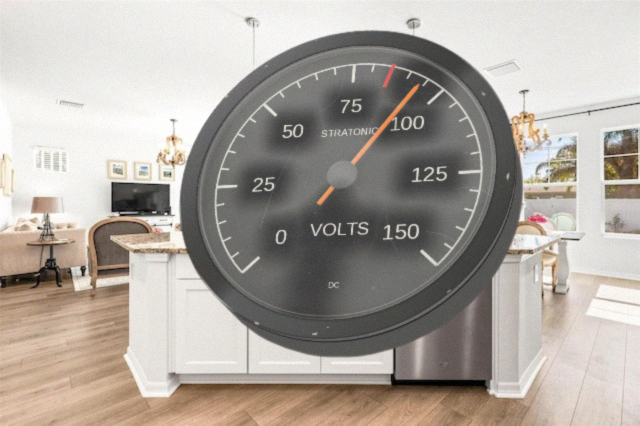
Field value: 95 V
